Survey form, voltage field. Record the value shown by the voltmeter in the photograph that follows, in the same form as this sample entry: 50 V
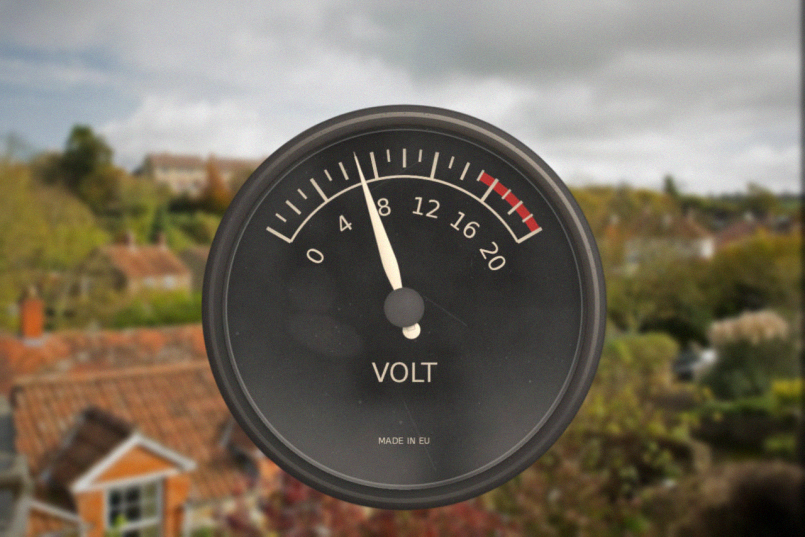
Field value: 7 V
